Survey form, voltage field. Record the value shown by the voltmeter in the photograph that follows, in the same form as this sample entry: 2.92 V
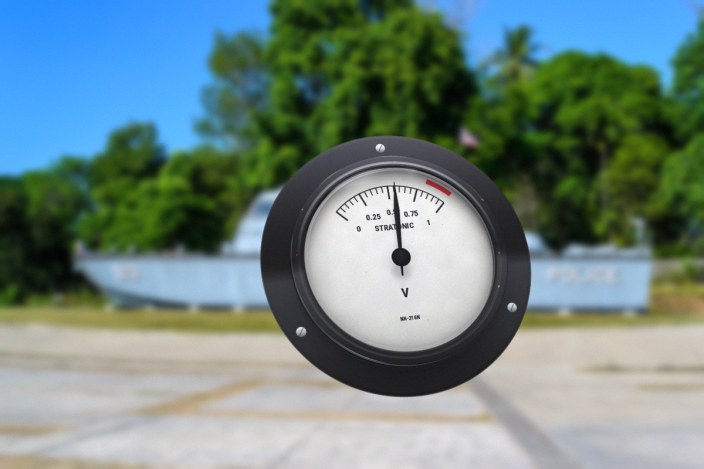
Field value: 0.55 V
